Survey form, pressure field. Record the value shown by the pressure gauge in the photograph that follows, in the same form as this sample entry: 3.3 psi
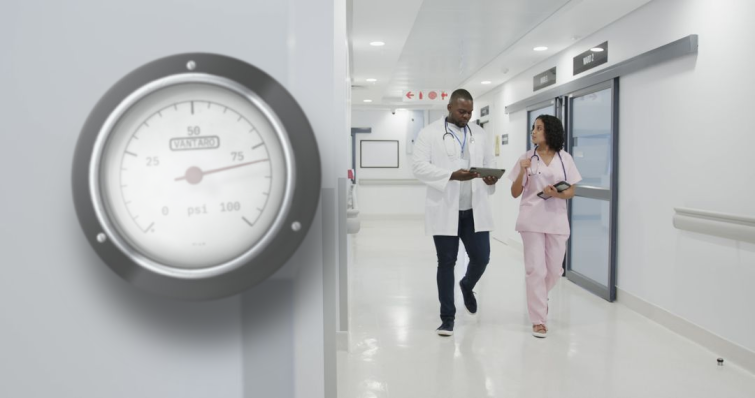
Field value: 80 psi
